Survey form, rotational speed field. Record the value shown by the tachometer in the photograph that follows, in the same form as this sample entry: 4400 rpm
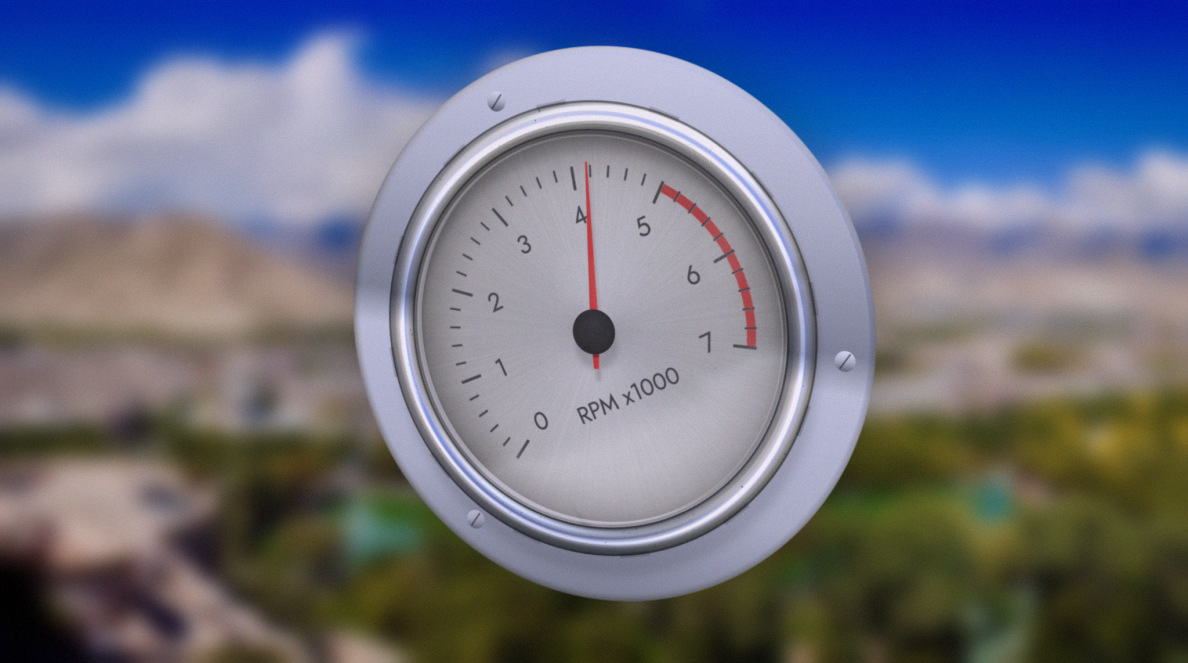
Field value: 4200 rpm
